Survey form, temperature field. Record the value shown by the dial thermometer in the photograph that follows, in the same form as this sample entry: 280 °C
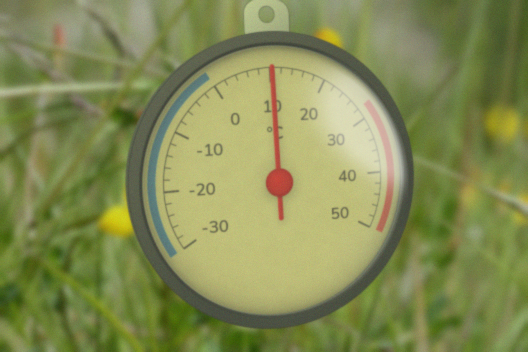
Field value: 10 °C
